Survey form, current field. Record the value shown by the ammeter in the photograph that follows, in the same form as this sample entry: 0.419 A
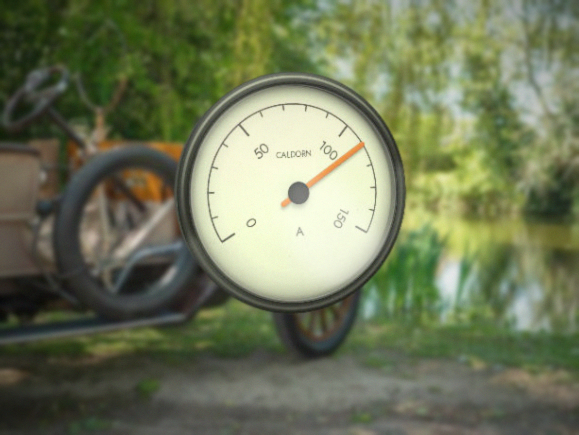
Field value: 110 A
